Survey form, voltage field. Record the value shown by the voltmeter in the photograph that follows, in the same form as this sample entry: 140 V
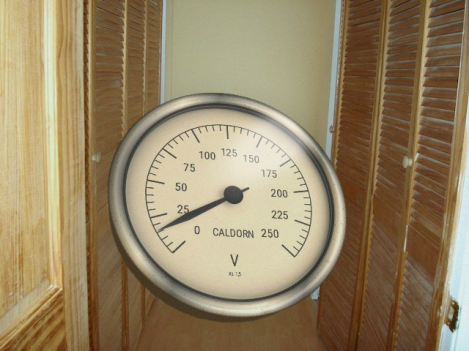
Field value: 15 V
